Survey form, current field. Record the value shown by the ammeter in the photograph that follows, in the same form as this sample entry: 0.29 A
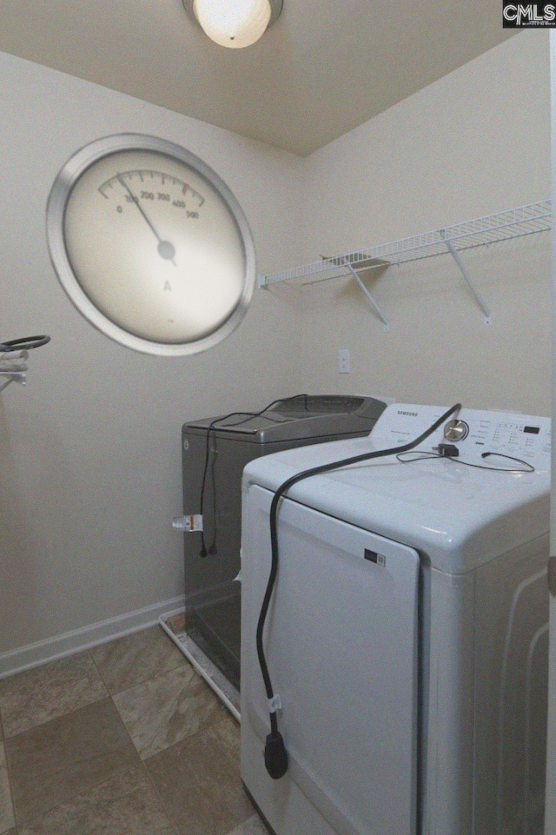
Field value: 100 A
